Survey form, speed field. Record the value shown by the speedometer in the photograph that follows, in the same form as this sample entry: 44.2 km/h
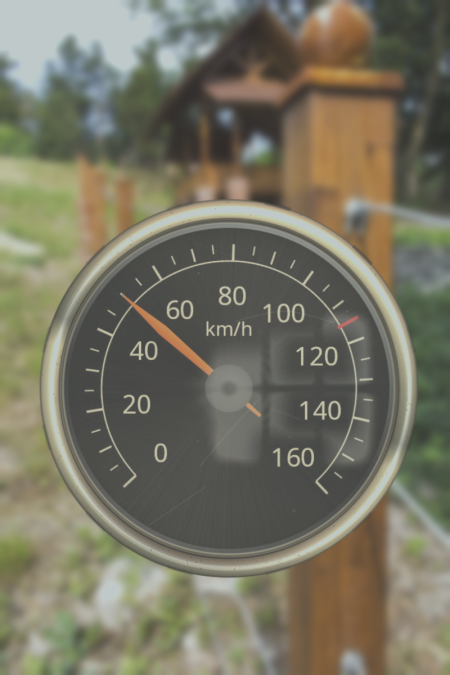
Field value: 50 km/h
